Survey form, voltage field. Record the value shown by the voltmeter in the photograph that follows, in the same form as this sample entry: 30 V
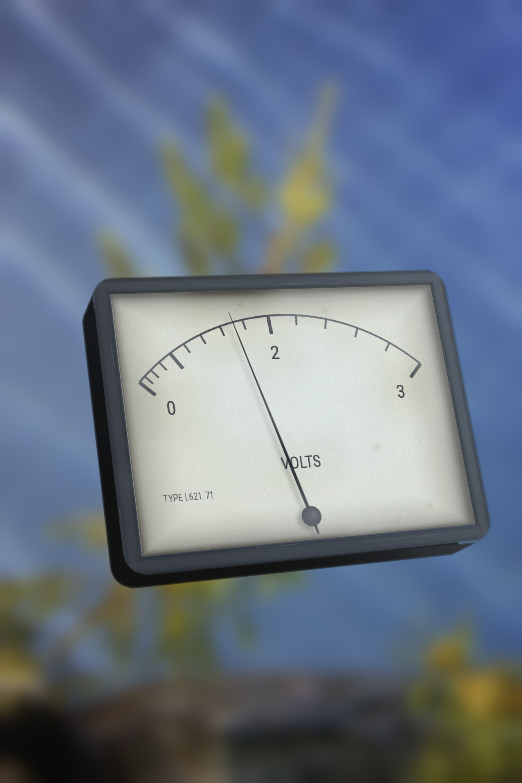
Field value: 1.7 V
